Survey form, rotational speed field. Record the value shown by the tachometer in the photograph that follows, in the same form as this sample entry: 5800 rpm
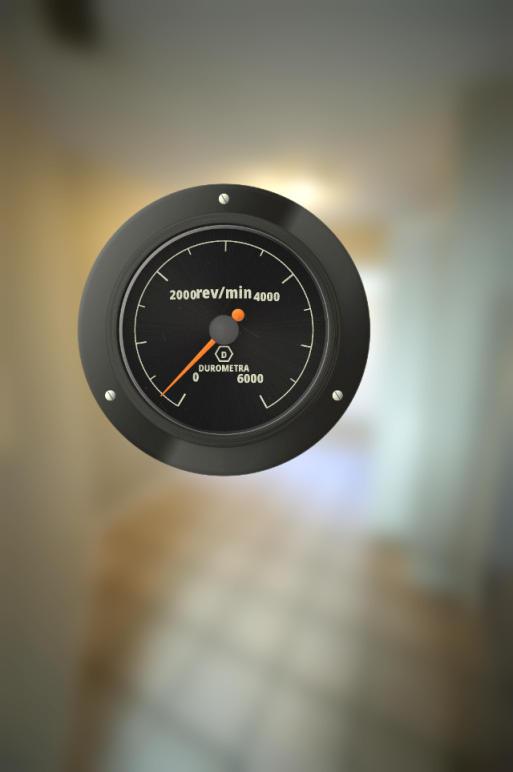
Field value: 250 rpm
